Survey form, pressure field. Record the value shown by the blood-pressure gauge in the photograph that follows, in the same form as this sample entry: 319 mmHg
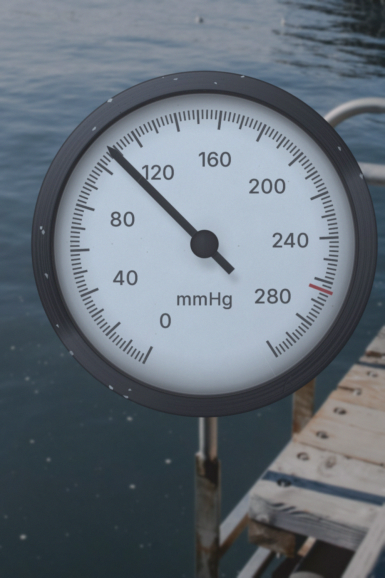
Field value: 108 mmHg
